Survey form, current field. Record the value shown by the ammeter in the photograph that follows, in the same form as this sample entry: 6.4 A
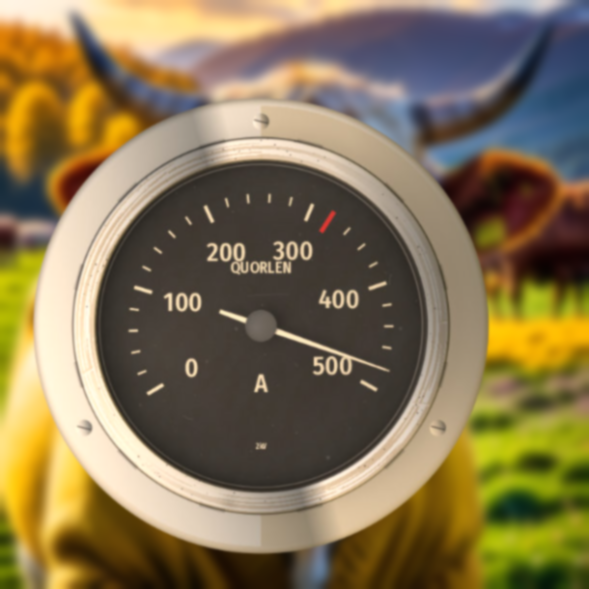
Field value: 480 A
